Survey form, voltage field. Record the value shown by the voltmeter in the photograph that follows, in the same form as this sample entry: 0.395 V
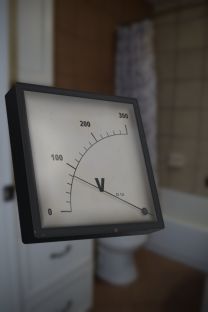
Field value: 80 V
